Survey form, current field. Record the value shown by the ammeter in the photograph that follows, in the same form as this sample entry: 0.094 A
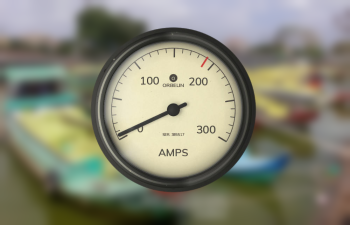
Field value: 5 A
